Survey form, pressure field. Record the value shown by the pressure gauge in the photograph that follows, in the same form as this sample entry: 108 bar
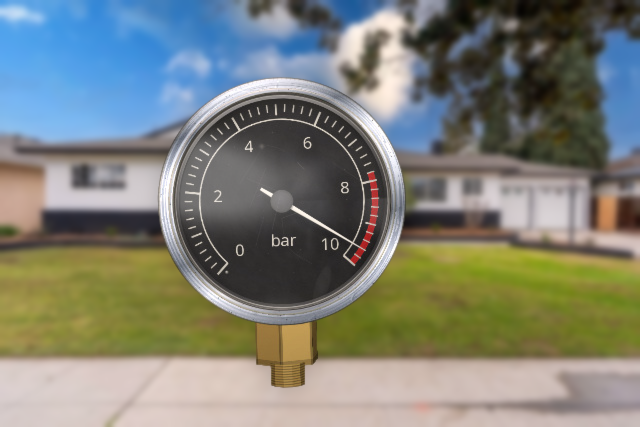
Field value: 9.6 bar
